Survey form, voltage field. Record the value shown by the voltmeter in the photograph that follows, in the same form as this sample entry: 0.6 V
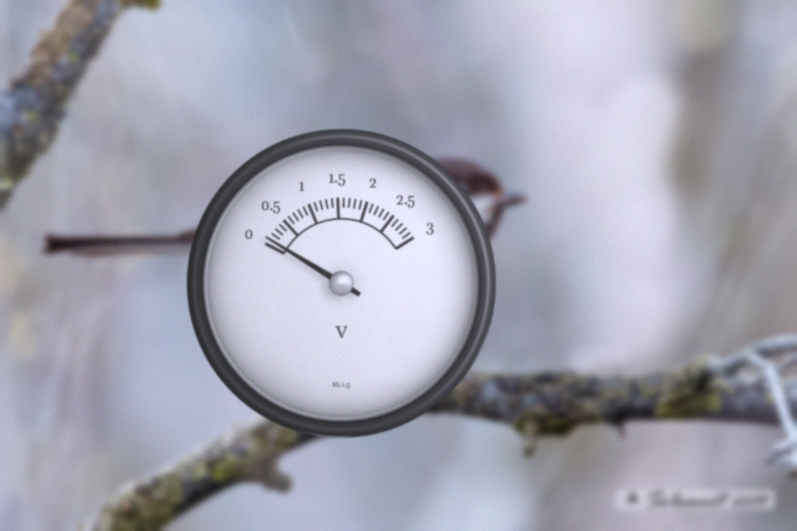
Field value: 0.1 V
